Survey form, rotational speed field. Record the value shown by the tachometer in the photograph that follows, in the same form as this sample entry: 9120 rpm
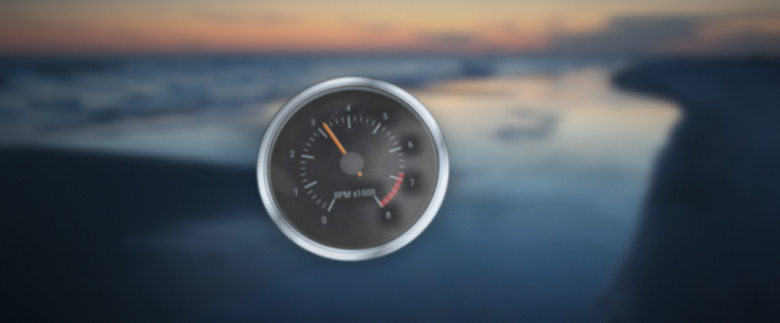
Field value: 3200 rpm
